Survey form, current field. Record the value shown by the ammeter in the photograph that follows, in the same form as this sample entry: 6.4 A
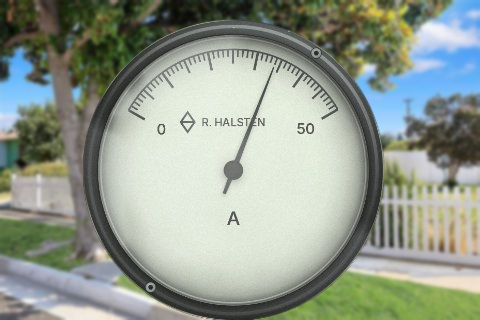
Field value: 34 A
